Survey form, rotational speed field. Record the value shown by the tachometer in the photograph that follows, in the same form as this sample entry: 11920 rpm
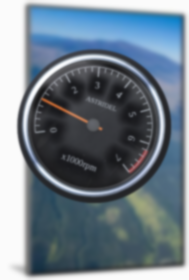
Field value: 1000 rpm
